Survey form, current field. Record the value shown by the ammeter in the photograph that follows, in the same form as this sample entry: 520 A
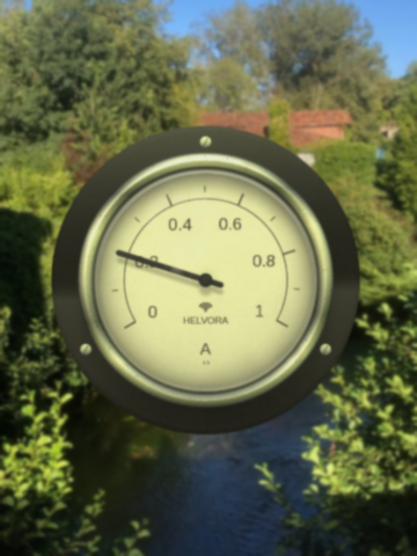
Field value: 0.2 A
